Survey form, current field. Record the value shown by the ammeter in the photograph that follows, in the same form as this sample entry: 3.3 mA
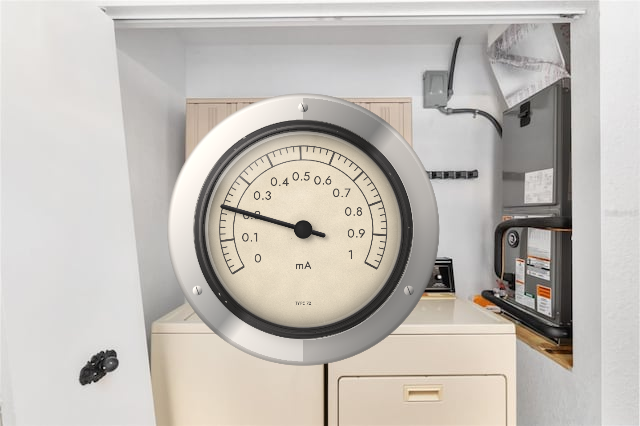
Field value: 0.2 mA
